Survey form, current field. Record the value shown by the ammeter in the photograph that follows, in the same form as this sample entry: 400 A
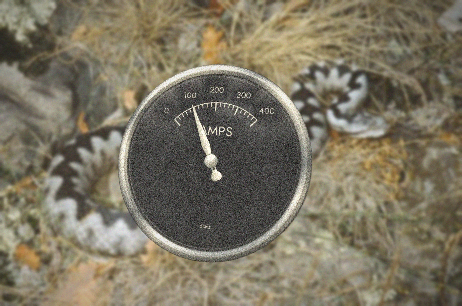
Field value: 100 A
